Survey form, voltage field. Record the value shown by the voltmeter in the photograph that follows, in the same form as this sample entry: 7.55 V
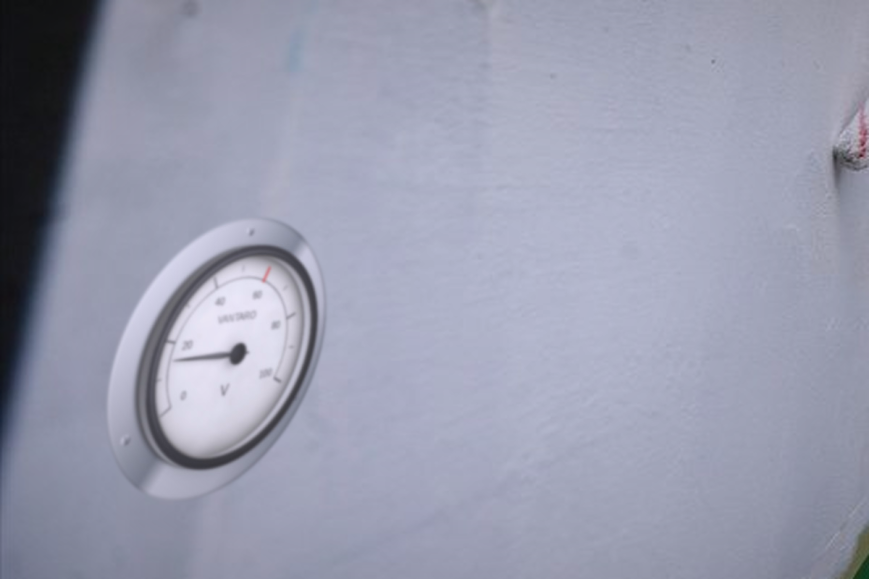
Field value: 15 V
